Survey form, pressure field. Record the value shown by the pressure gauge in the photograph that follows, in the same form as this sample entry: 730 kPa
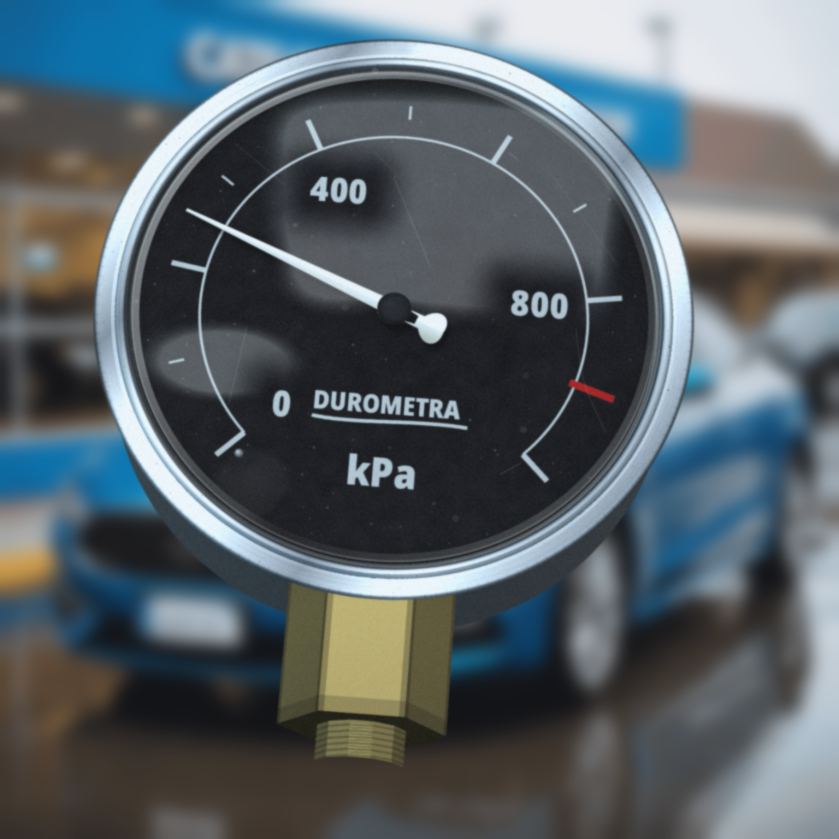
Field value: 250 kPa
